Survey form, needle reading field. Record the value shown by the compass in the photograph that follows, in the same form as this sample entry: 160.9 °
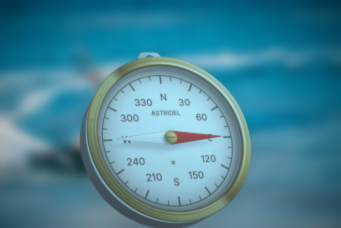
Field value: 90 °
